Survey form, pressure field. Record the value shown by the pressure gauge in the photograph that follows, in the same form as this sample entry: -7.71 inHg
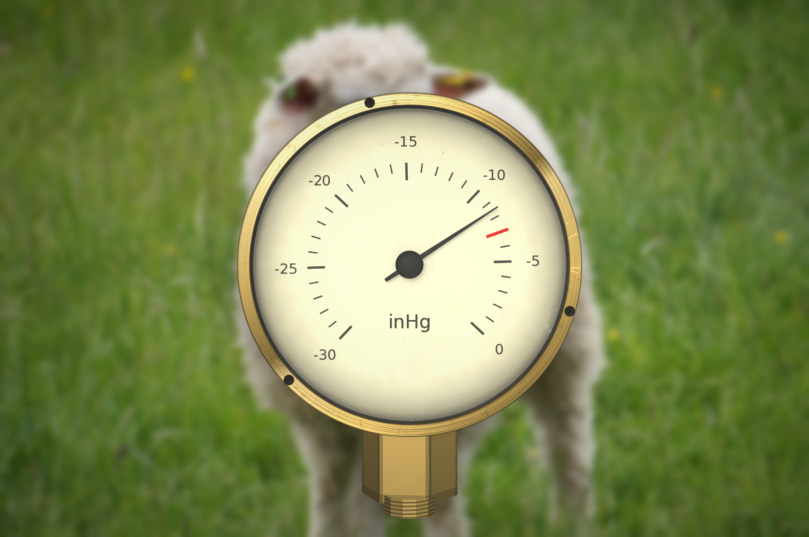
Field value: -8.5 inHg
